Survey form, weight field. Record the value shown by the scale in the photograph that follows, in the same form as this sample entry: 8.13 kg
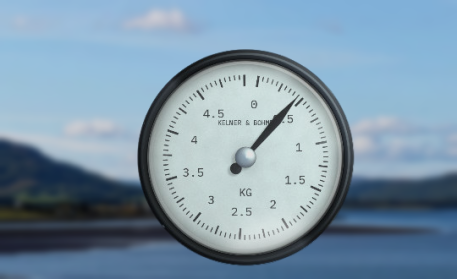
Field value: 0.45 kg
